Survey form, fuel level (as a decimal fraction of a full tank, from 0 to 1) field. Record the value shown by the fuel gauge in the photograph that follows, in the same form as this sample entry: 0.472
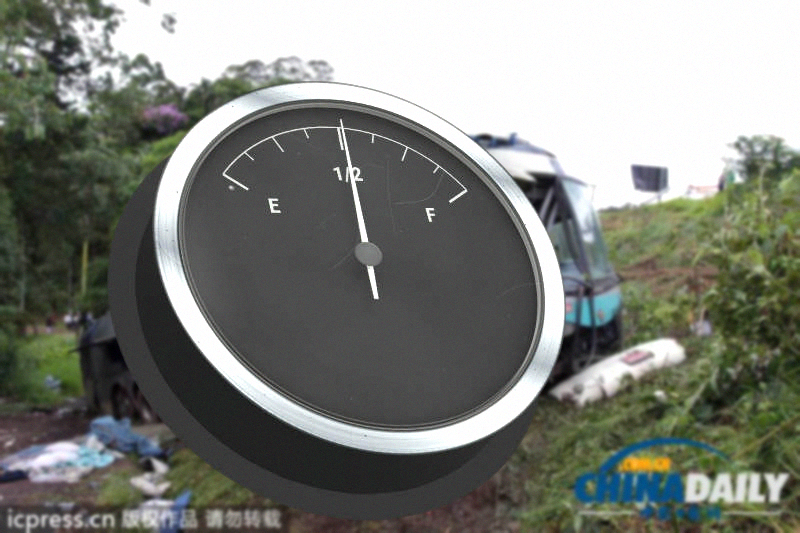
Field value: 0.5
